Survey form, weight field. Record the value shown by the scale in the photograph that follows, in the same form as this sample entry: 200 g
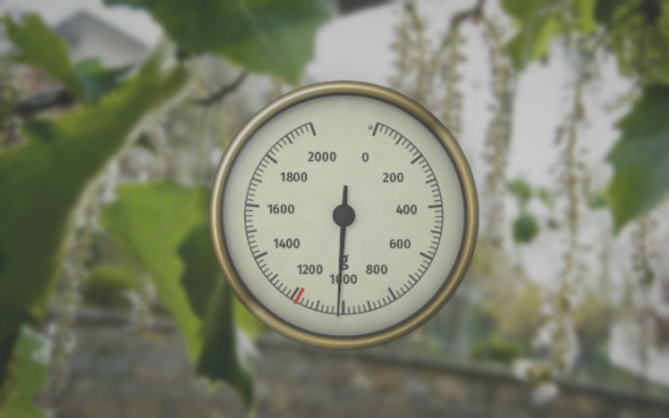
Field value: 1020 g
